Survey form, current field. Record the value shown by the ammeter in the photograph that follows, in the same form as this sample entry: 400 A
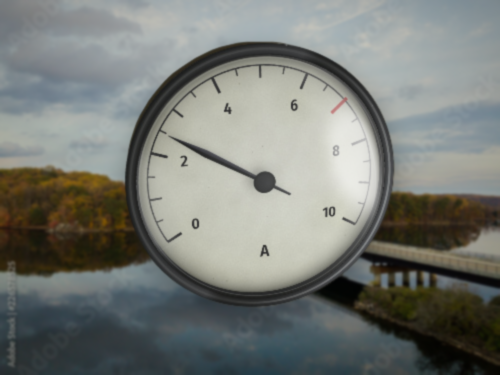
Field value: 2.5 A
